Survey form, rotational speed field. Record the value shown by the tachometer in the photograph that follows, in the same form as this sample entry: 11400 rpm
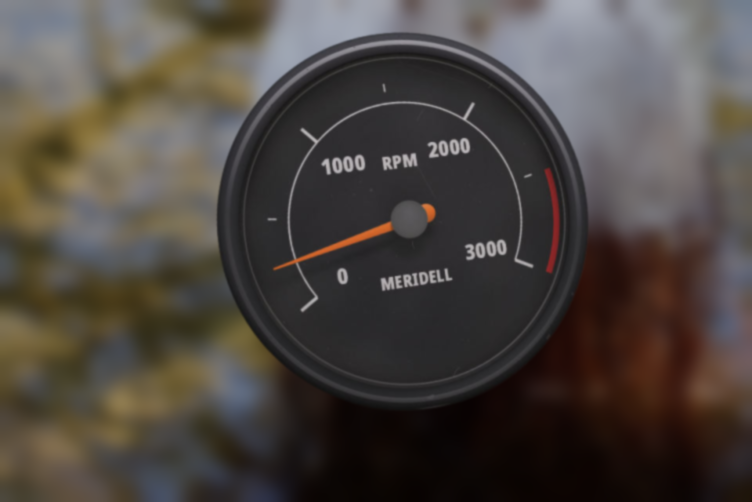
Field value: 250 rpm
